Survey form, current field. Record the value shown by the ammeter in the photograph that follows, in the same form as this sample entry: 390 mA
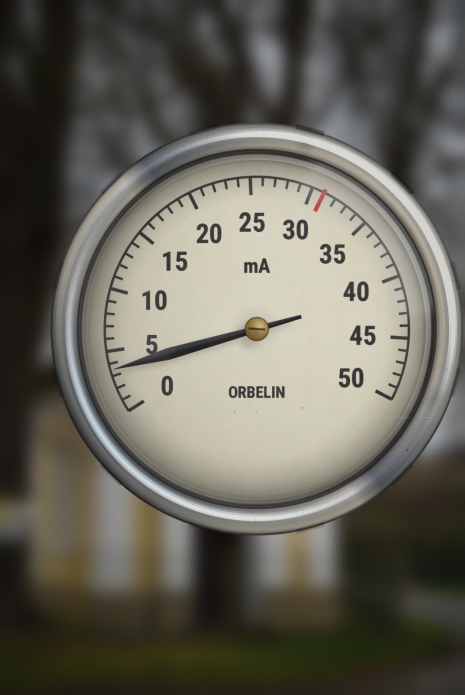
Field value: 3.5 mA
